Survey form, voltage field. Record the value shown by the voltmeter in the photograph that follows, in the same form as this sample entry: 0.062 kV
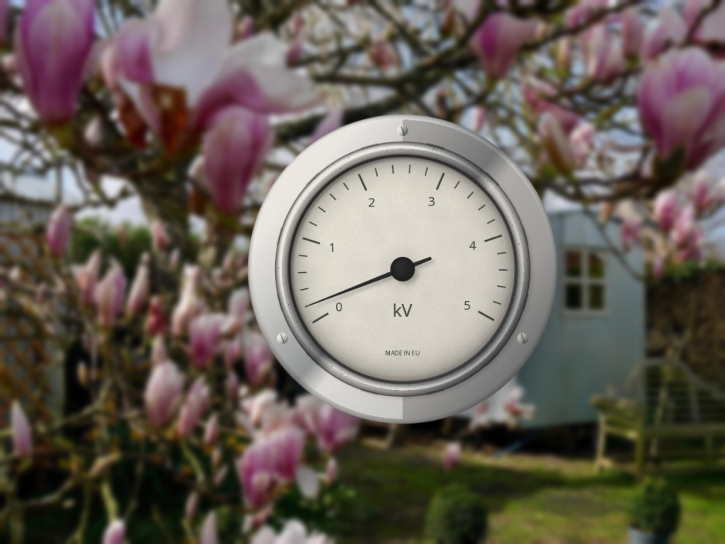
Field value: 0.2 kV
